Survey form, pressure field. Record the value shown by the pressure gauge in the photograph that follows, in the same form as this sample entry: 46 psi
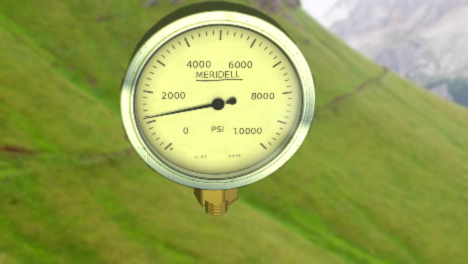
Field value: 1200 psi
